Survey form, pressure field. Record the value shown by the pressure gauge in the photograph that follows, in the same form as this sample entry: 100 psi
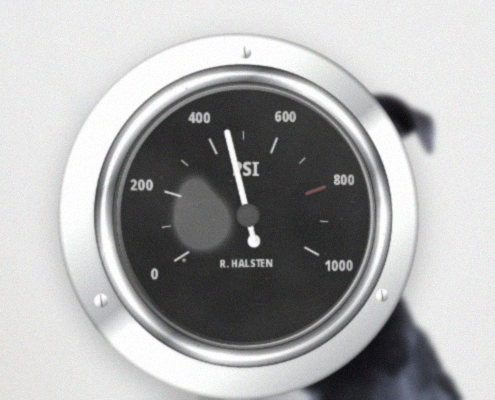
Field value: 450 psi
